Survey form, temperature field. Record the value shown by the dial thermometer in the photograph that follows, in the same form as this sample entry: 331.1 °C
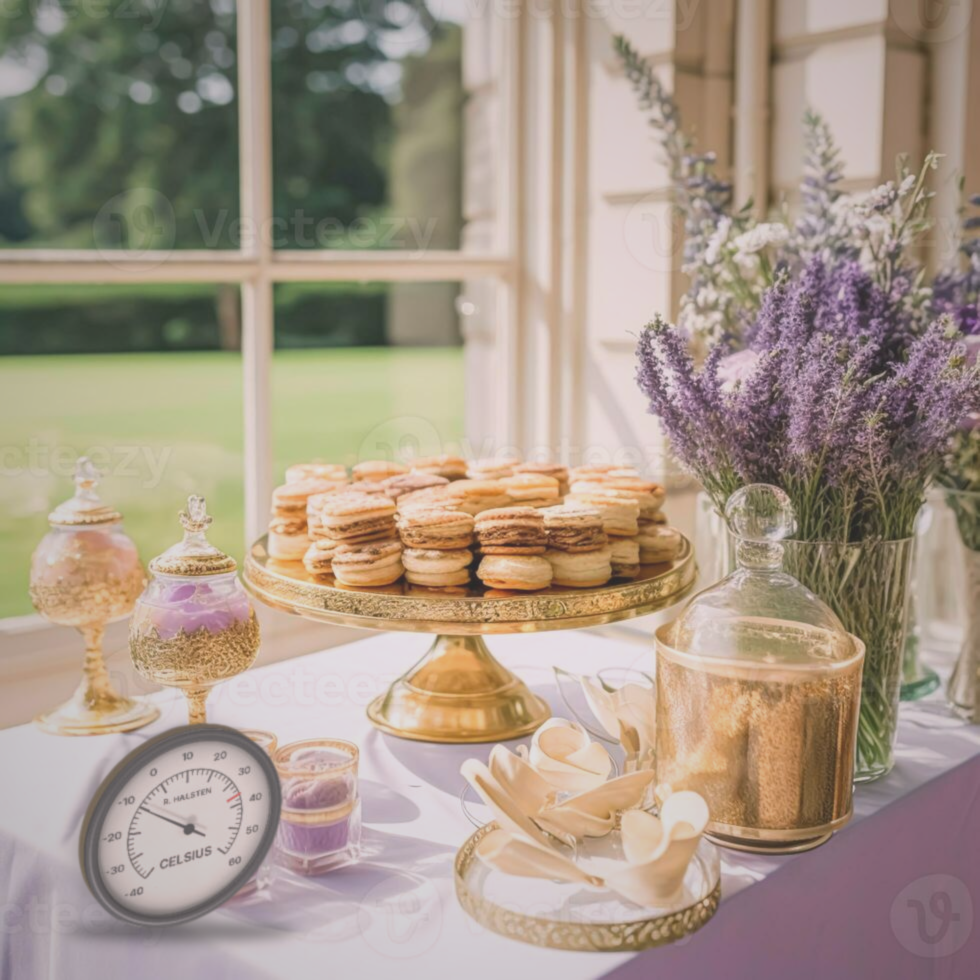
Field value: -10 °C
